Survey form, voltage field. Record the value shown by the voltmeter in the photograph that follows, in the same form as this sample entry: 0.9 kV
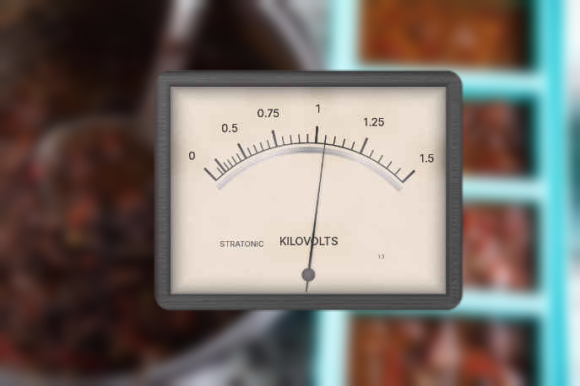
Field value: 1.05 kV
